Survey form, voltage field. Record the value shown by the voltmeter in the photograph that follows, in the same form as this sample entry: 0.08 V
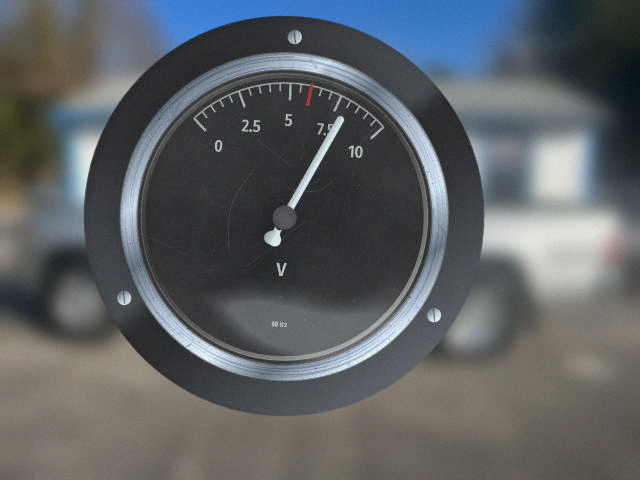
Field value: 8 V
